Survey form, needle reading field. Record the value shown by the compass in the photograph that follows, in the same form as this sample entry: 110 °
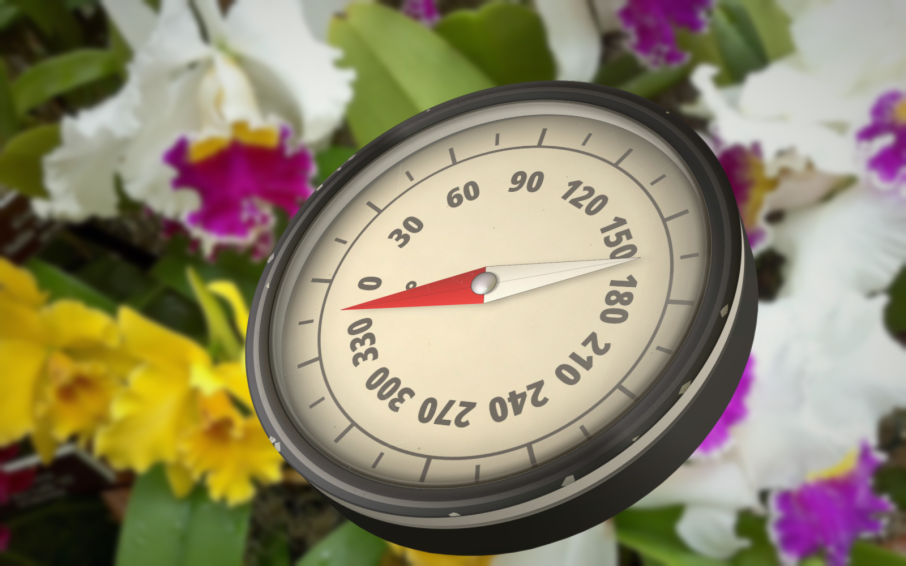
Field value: 345 °
